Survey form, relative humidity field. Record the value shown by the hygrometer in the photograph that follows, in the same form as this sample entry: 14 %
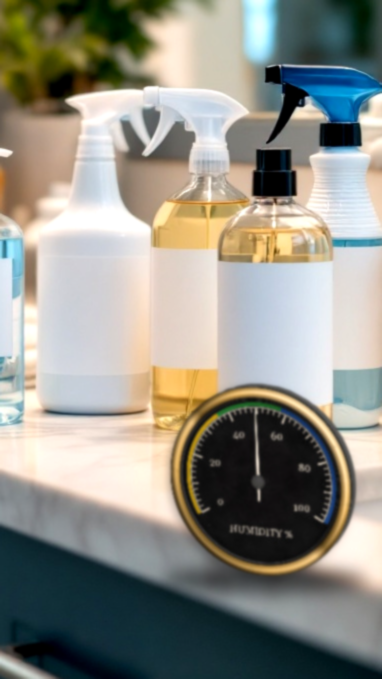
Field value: 50 %
